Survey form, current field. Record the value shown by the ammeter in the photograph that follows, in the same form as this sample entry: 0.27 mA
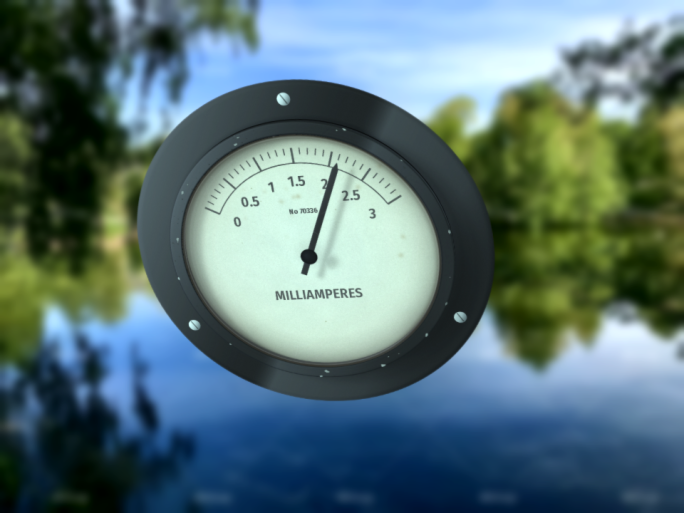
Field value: 2.1 mA
